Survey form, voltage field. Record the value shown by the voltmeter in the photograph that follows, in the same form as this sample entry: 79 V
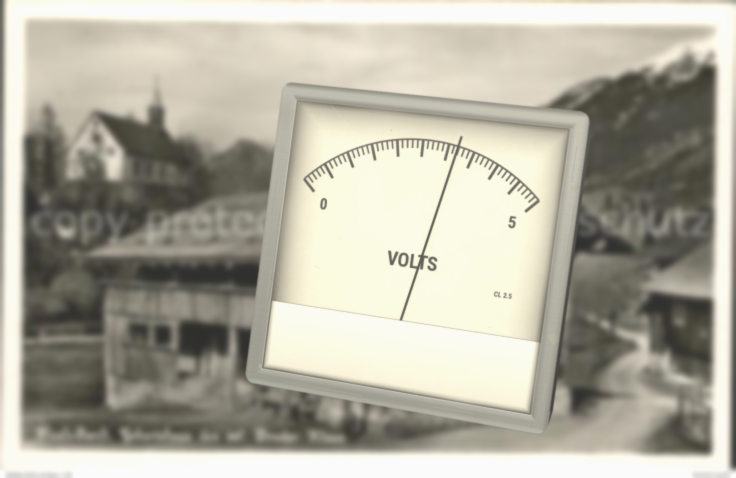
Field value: 3.2 V
